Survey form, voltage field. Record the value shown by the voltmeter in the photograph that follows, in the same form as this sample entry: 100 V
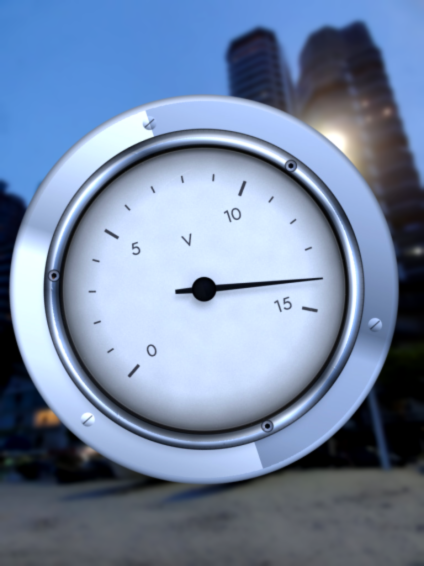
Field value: 14 V
